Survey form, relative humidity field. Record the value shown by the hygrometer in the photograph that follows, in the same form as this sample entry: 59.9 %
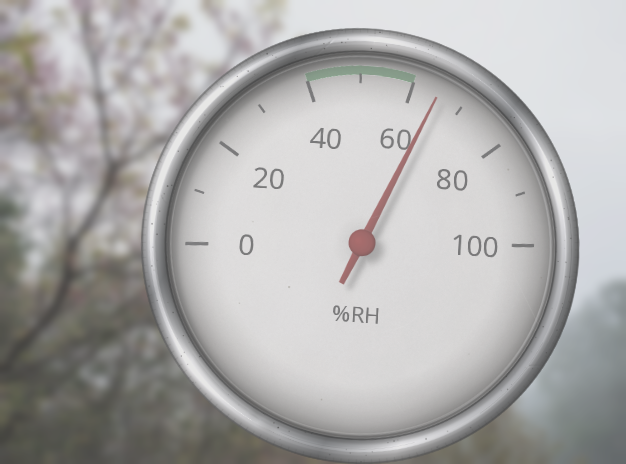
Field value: 65 %
